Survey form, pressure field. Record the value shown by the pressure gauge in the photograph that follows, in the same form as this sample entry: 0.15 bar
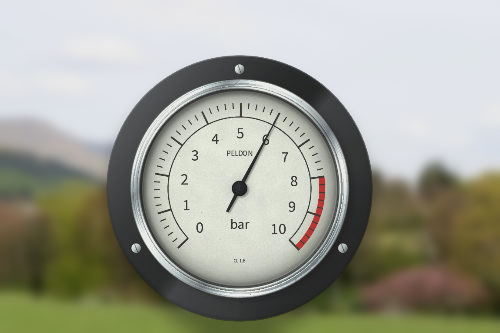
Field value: 6 bar
